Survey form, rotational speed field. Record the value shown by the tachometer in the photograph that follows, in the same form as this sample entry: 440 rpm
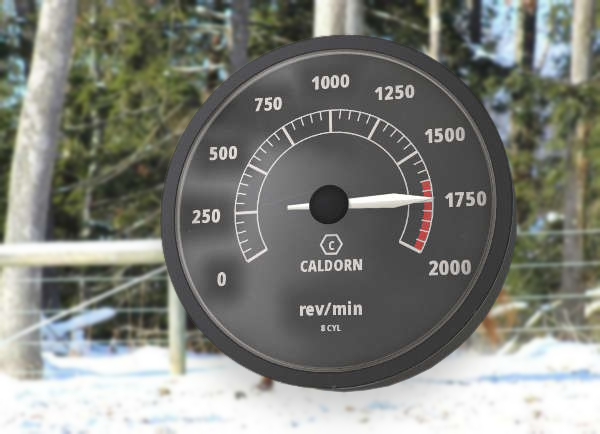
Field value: 1750 rpm
